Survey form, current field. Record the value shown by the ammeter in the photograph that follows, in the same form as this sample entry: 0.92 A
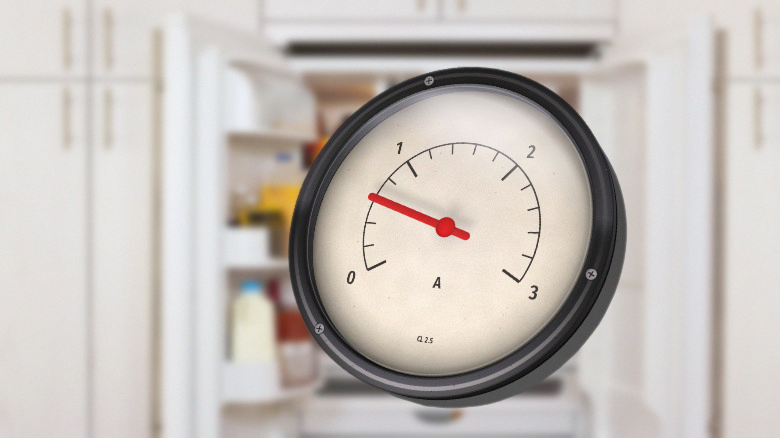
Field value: 0.6 A
